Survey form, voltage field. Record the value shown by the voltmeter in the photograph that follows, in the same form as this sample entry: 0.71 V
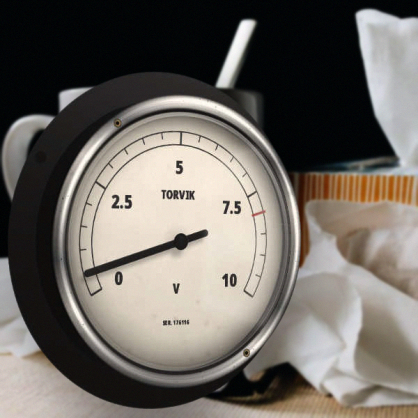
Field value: 0.5 V
